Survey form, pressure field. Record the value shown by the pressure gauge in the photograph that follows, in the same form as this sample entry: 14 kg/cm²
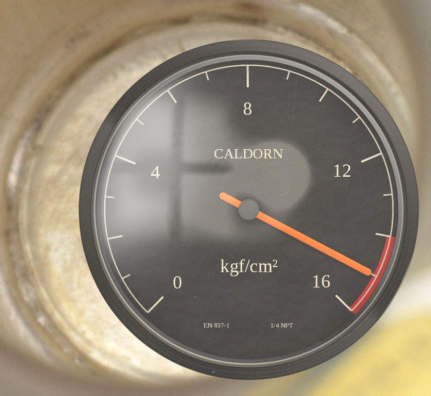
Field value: 15 kg/cm²
